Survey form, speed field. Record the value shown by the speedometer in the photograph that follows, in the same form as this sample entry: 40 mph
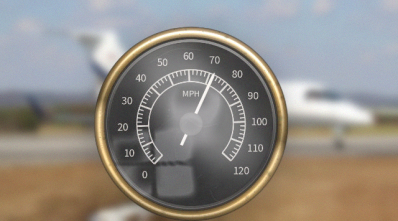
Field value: 72 mph
